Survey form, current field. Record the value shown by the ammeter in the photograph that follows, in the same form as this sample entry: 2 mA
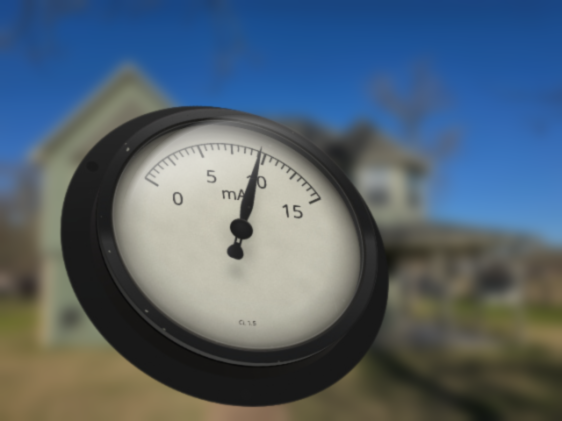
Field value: 9.5 mA
